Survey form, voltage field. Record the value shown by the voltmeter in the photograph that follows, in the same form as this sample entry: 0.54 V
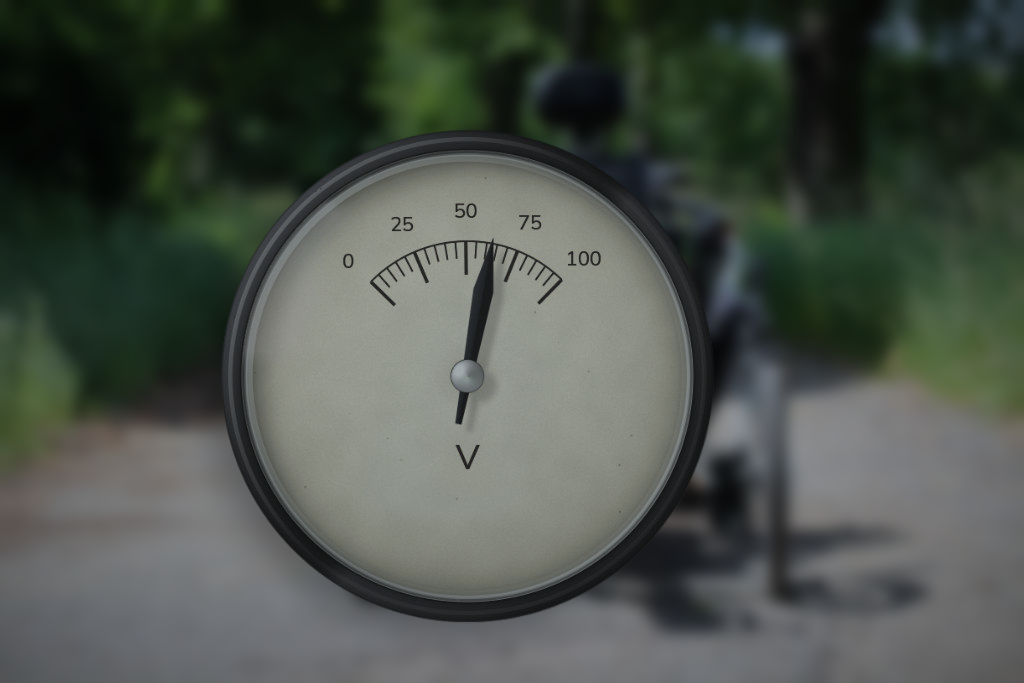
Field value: 62.5 V
